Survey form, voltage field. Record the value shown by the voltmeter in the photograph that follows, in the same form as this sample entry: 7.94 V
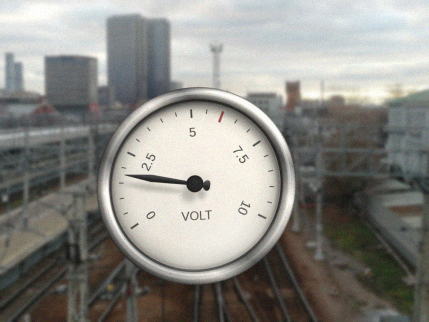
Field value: 1.75 V
